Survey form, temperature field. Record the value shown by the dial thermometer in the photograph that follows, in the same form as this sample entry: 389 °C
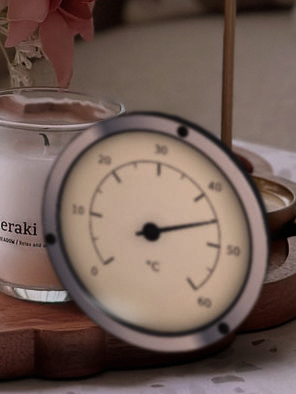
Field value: 45 °C
